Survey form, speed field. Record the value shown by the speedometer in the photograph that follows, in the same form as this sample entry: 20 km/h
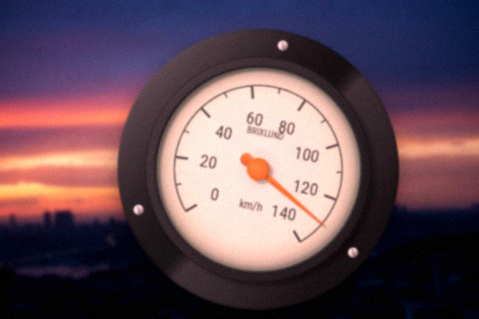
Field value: 130 km/h
